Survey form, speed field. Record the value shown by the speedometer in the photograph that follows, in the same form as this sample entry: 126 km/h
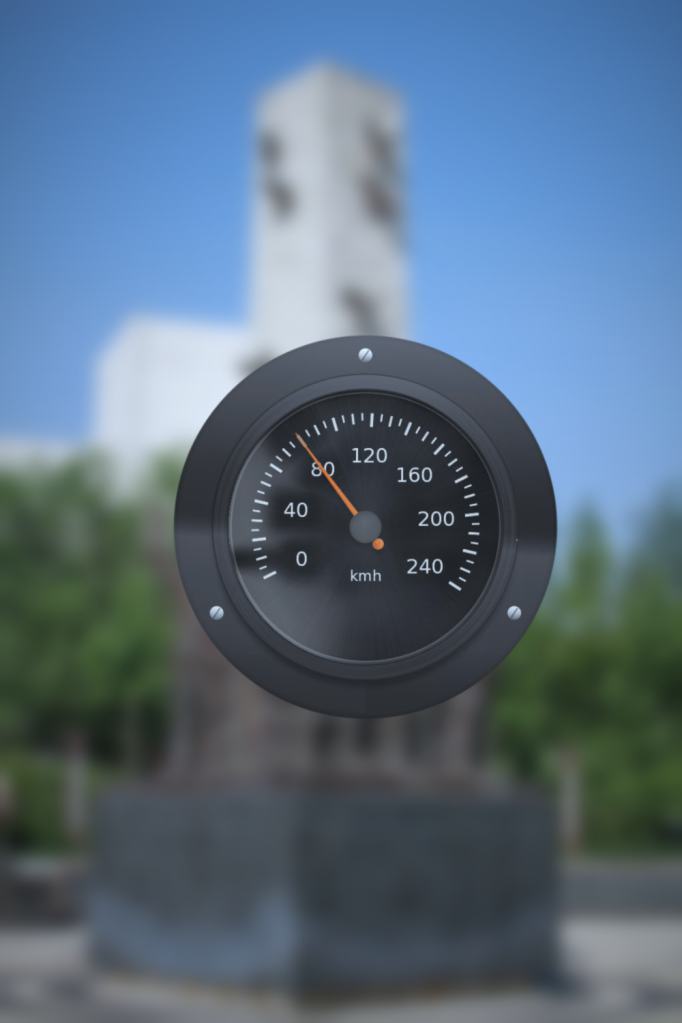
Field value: 80 km/h
